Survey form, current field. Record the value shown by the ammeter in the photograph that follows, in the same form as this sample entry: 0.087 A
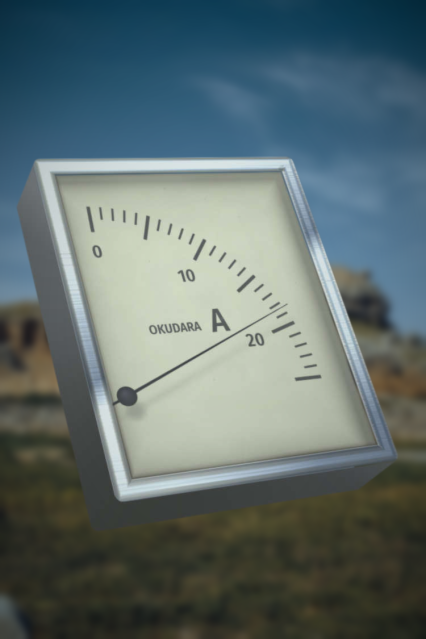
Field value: 18.5 A
